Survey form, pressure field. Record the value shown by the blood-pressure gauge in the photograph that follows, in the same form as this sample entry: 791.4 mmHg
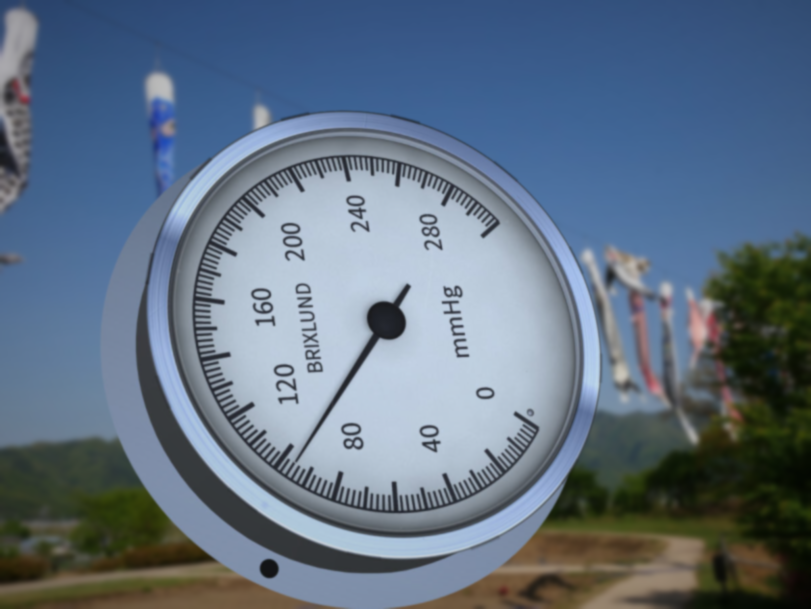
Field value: 96 mmHg
